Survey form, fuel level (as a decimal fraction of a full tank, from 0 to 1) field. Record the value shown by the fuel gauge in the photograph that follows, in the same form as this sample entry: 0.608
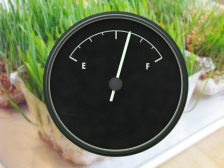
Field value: 0.625
